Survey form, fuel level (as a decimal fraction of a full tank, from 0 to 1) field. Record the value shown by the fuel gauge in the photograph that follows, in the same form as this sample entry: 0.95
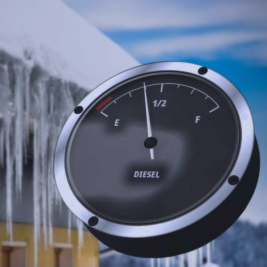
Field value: 0.375
